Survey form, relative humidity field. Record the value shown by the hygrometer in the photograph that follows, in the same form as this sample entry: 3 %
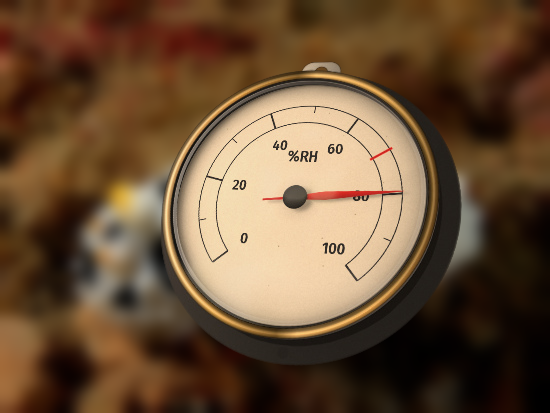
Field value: 80 %
